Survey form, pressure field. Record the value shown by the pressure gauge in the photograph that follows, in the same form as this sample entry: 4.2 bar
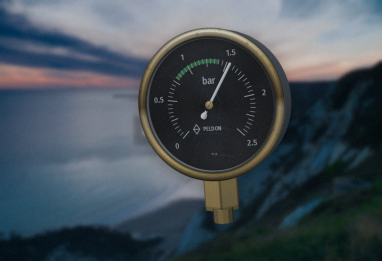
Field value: 1.55 bar
